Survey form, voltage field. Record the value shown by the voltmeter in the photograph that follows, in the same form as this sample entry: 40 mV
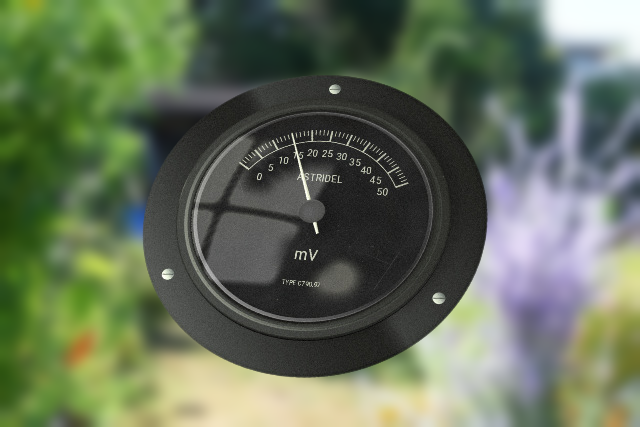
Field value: 15 mV
